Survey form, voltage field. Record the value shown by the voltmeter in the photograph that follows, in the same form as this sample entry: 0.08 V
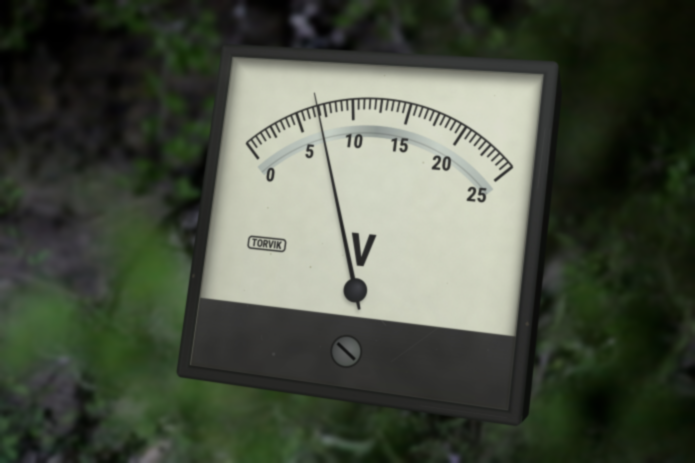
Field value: 7 V
